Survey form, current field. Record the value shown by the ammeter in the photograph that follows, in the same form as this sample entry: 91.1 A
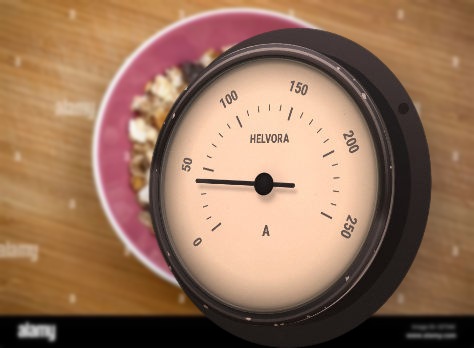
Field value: 40 A
